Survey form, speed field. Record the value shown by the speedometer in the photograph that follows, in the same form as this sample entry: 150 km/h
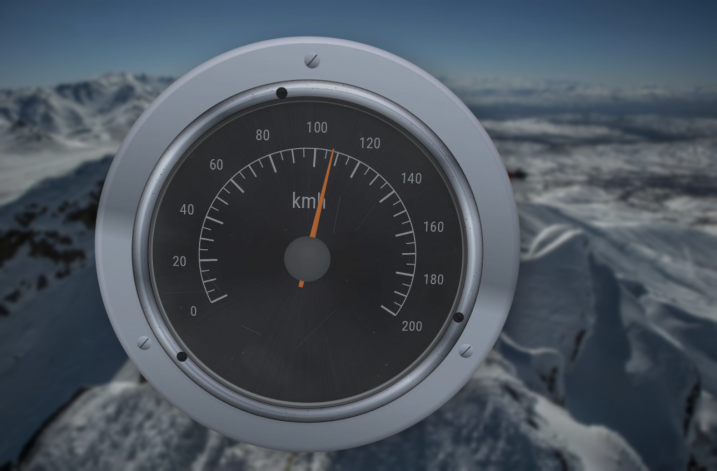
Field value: 107.5 km/h
